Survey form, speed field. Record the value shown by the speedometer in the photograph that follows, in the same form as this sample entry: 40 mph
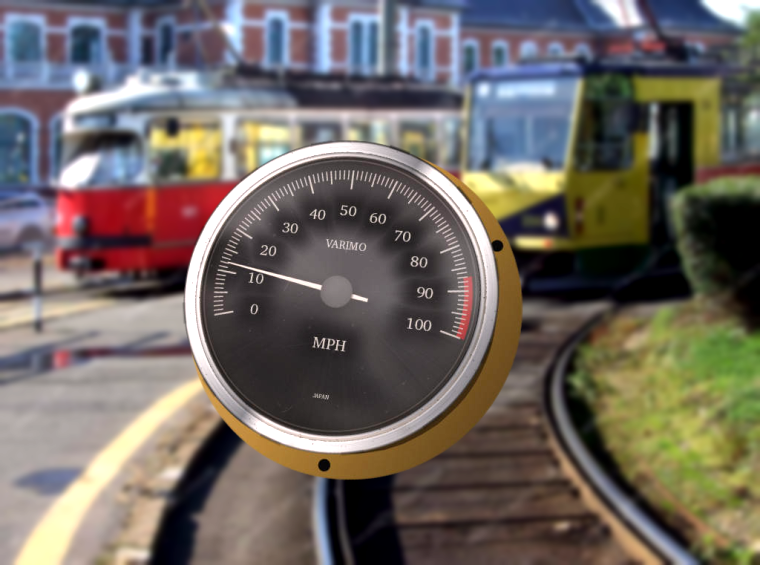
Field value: 12 mph
